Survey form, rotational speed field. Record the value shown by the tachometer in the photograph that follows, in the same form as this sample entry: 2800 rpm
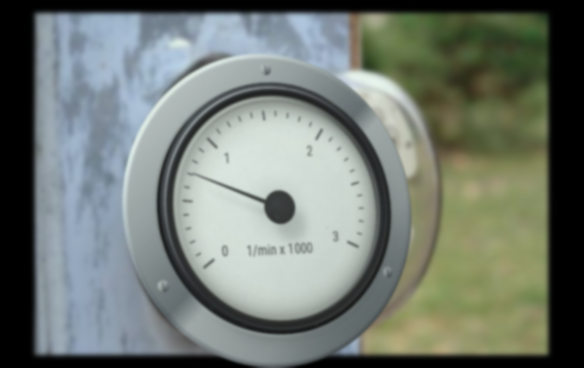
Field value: 700 rpm
